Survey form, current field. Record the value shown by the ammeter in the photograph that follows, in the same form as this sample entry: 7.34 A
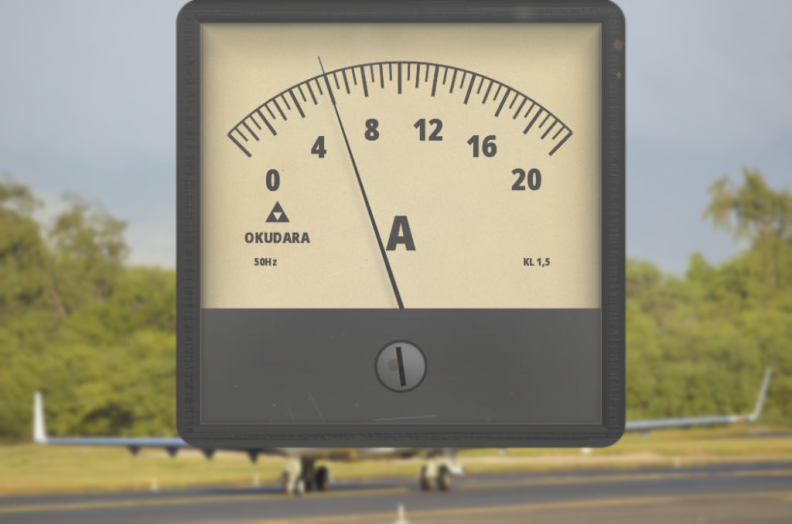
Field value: 6 A
